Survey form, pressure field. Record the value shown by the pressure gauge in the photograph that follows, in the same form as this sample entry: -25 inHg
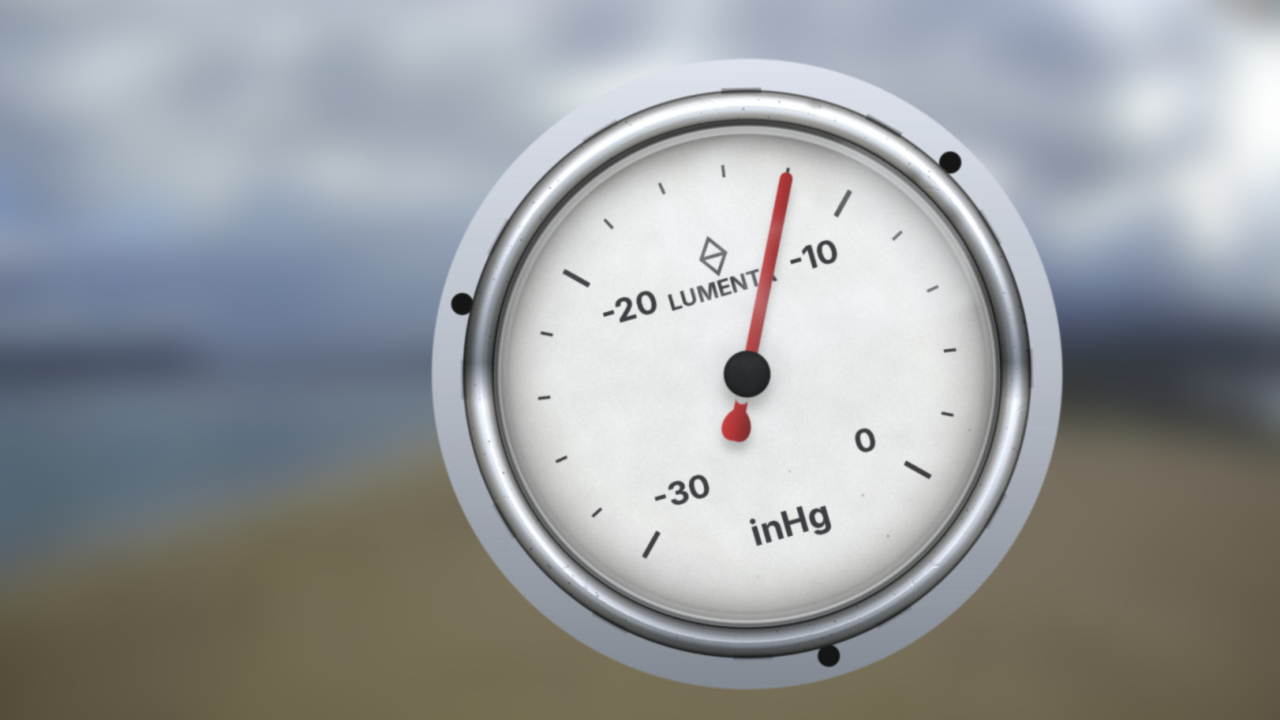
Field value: -12 inHg
